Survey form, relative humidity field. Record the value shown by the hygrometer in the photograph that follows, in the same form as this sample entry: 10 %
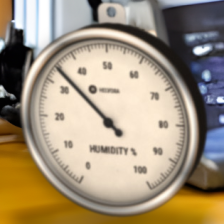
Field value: 35 %
